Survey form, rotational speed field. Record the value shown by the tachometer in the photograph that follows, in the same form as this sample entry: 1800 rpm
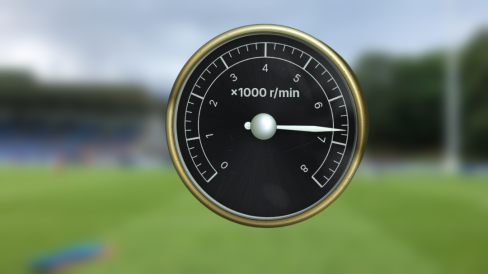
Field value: 6700 rpm
